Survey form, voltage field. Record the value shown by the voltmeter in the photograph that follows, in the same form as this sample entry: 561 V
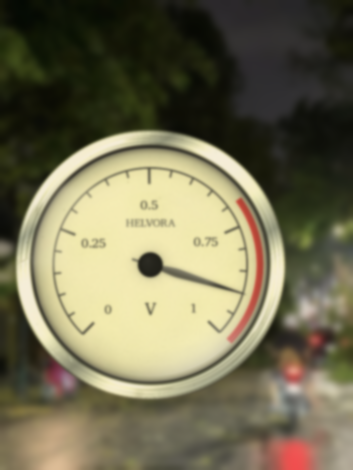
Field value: 0.9 V
